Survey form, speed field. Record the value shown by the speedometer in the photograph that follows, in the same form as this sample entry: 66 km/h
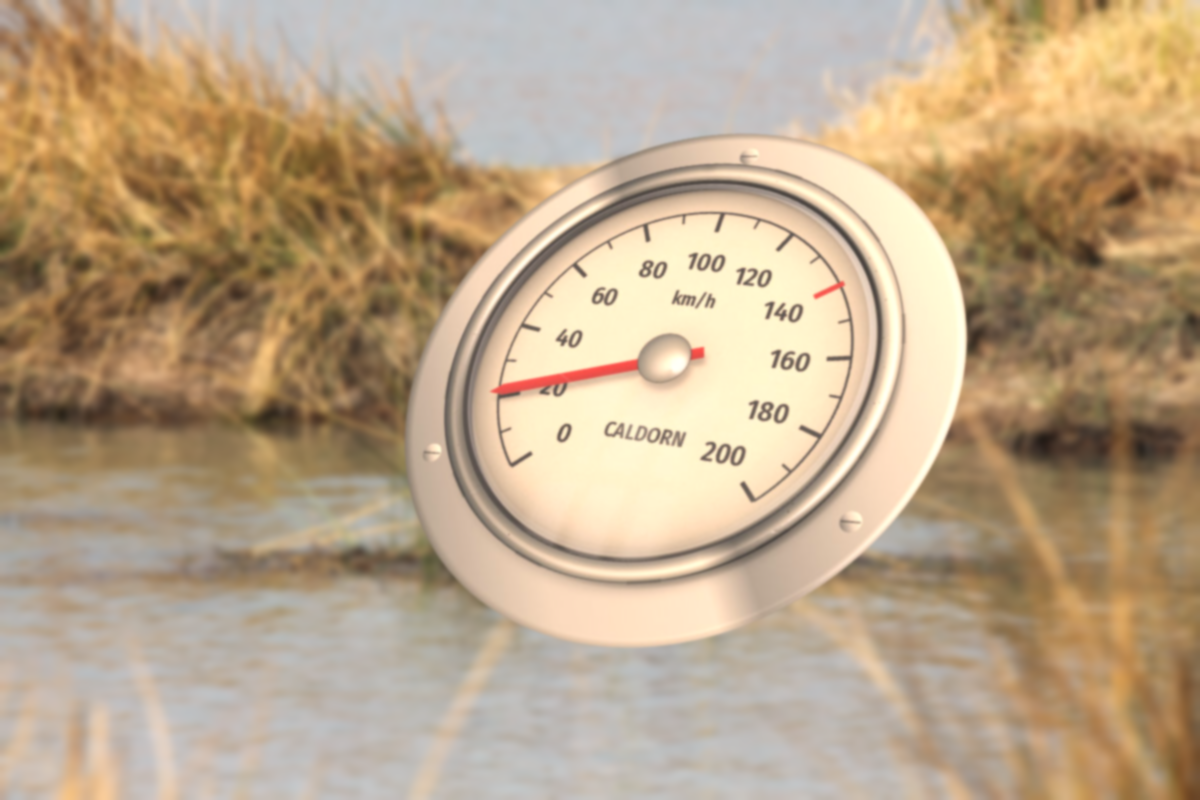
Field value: 20 km/h
